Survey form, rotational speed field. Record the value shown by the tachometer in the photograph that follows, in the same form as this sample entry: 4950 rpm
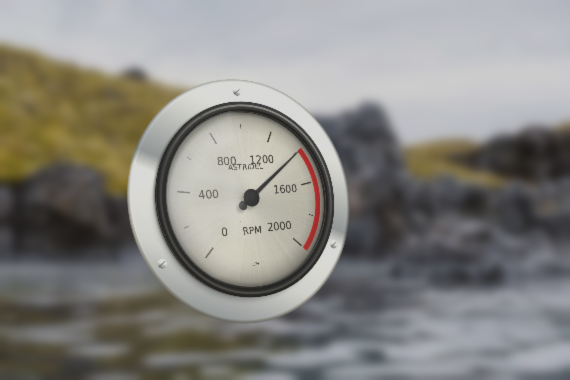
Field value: 1400 rpm
